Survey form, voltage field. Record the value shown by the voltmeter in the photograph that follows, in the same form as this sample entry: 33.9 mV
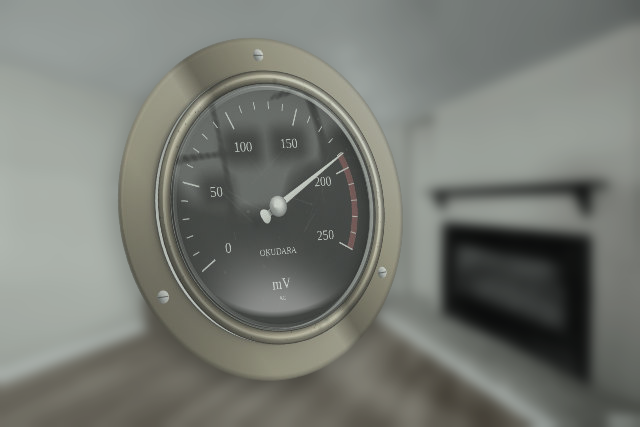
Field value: 190 mV
